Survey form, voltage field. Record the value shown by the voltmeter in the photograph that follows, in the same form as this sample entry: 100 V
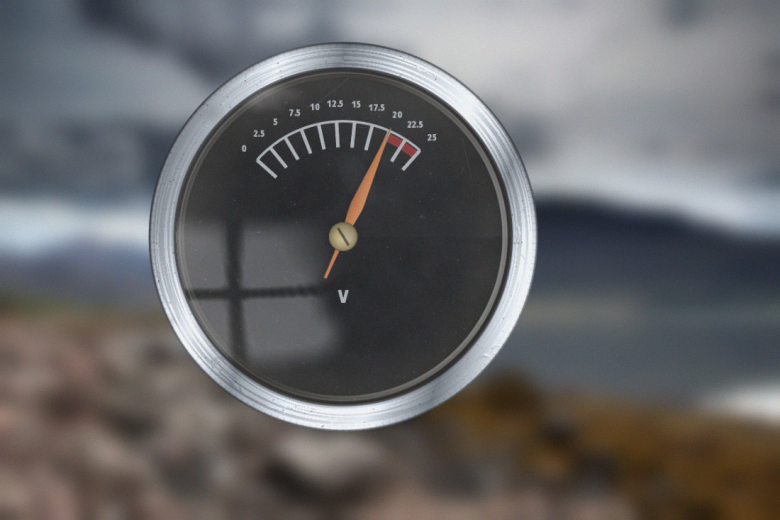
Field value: 20 V
